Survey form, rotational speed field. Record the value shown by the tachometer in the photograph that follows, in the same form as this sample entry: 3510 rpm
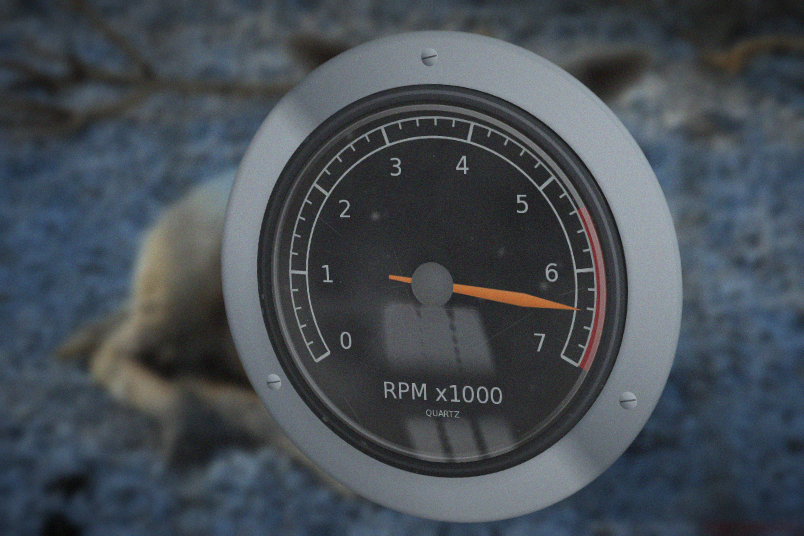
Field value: 6400 rpm
